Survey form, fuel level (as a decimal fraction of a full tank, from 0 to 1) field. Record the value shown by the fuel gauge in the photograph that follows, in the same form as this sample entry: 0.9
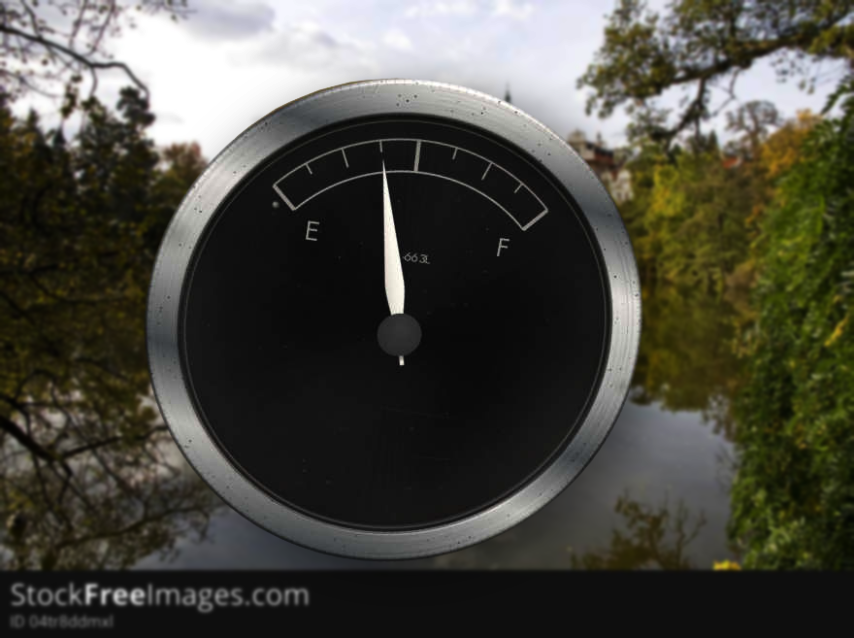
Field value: 0.375
